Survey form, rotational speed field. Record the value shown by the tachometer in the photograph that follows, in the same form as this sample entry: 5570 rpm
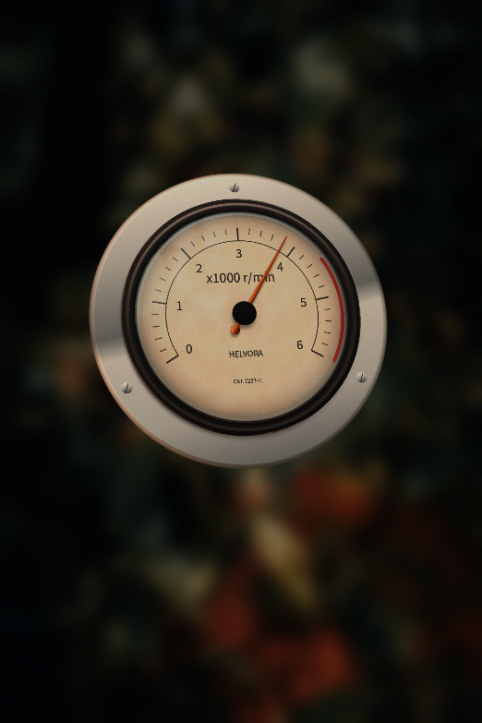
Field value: 3800 rpm
